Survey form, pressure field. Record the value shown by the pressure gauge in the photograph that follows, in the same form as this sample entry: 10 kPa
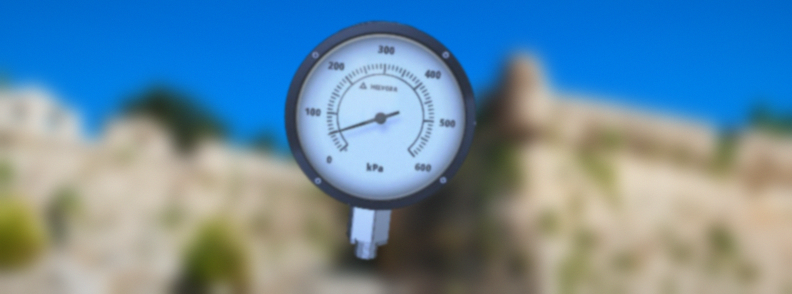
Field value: 50 kPa
